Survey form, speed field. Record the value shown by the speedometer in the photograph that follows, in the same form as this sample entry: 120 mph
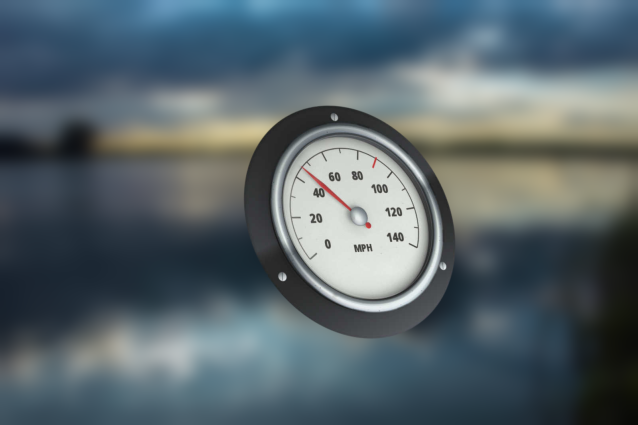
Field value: 45 mph
